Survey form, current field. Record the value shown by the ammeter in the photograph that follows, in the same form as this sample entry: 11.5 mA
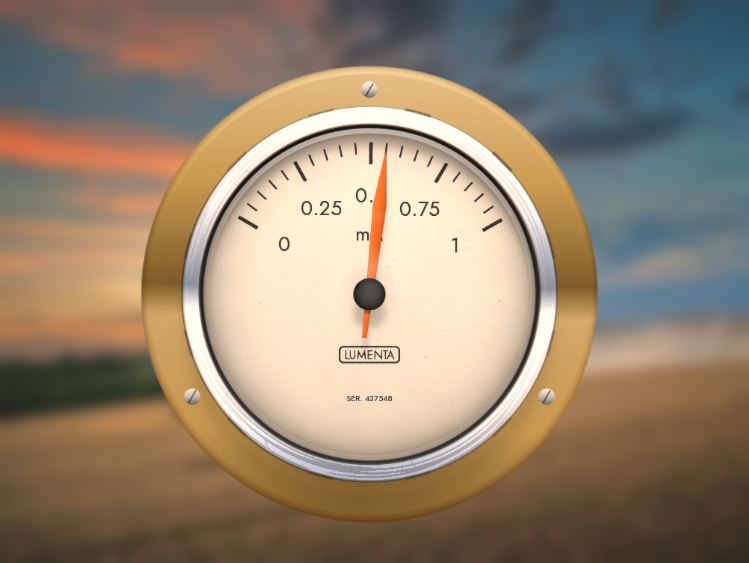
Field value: 0.55 mA
